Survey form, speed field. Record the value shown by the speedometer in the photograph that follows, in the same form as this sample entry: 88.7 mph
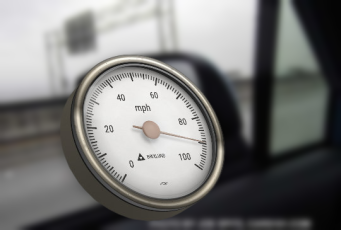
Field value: 90 mph
